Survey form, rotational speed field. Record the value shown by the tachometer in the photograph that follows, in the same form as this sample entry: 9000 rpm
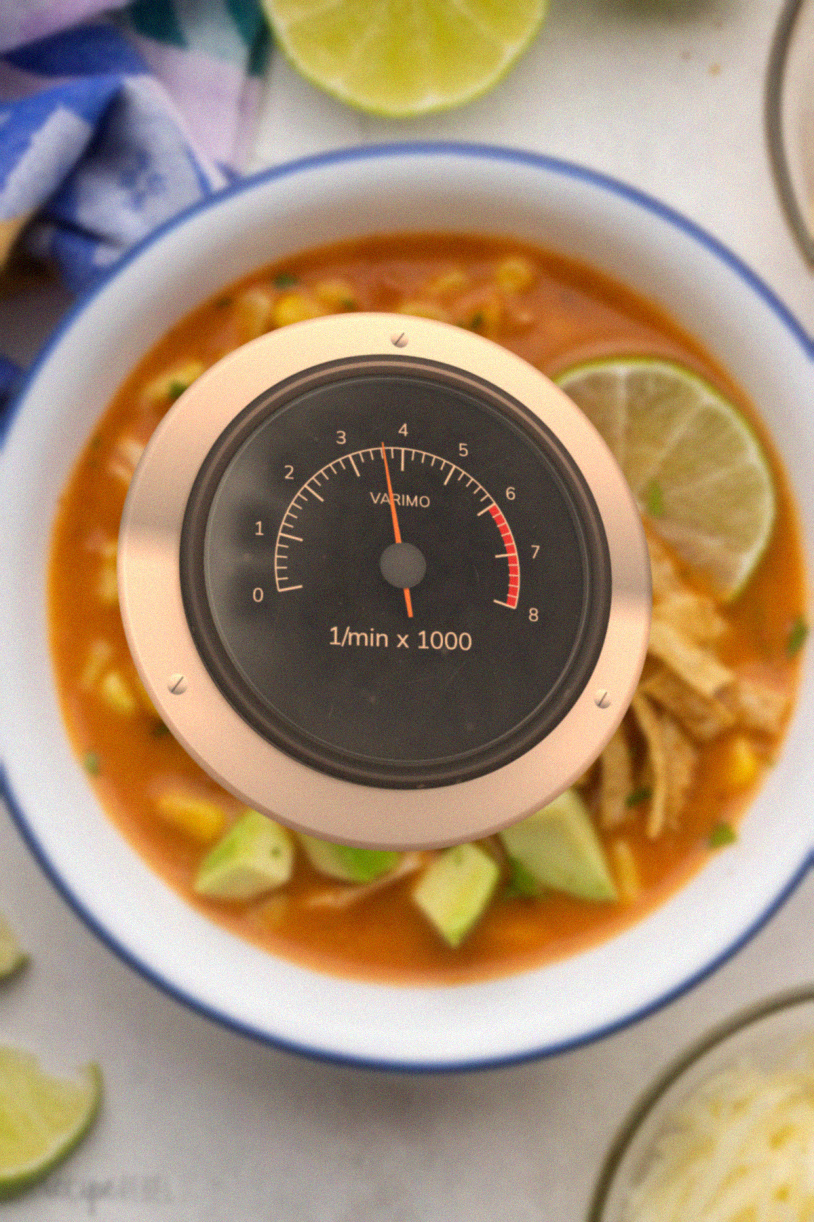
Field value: 3600 rpm
